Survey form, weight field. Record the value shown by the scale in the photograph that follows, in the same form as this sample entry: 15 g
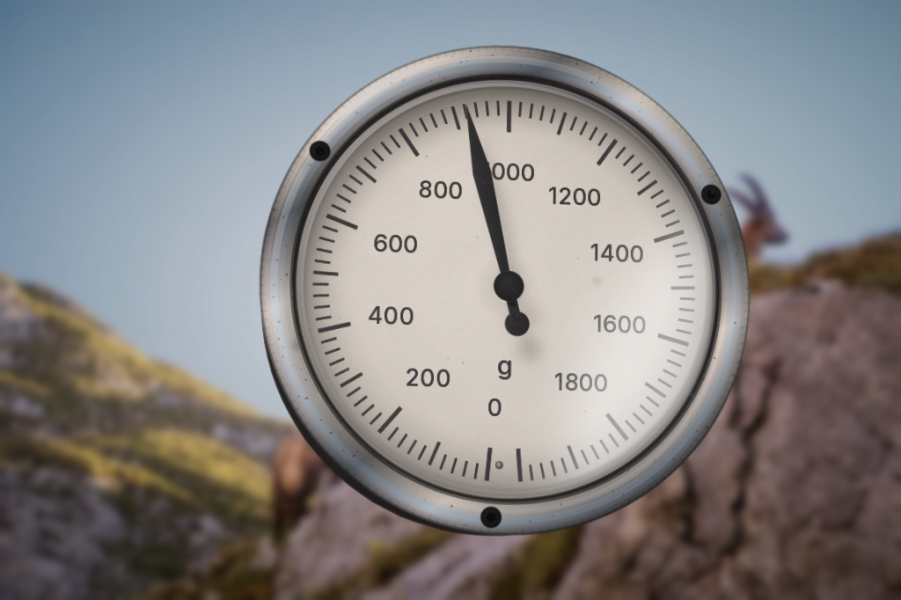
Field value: 920 g
